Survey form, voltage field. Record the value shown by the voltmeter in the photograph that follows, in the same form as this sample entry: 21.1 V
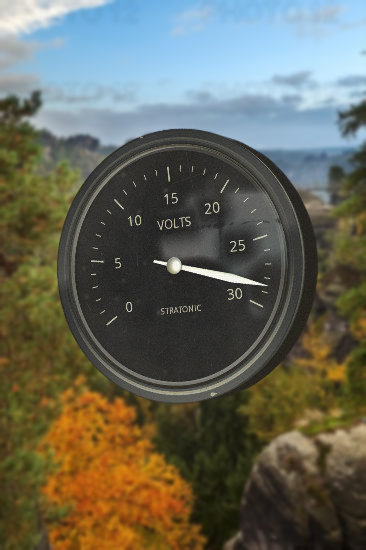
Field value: 28.5 V
